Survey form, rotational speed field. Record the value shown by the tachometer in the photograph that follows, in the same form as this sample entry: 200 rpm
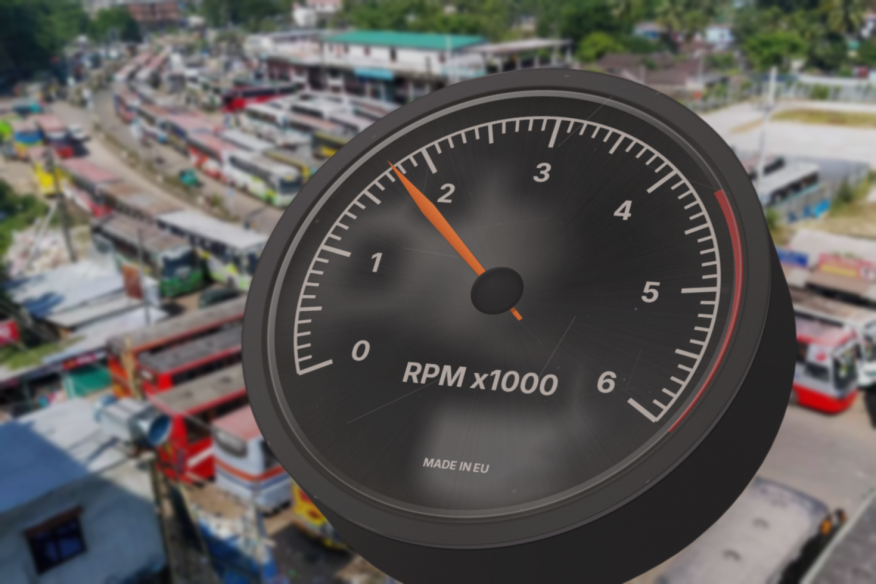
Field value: 1750 rpm
